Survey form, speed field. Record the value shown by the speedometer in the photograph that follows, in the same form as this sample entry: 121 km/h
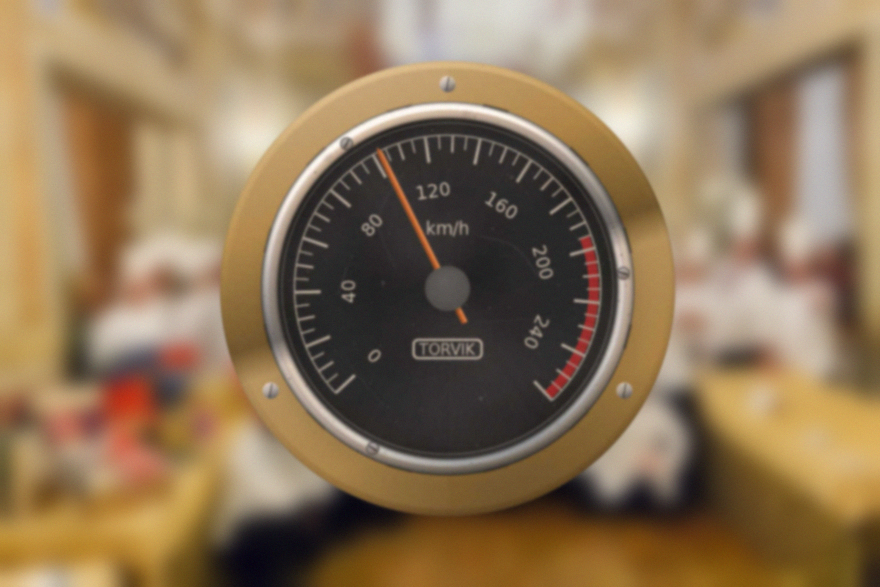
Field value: 102.5 km/h
